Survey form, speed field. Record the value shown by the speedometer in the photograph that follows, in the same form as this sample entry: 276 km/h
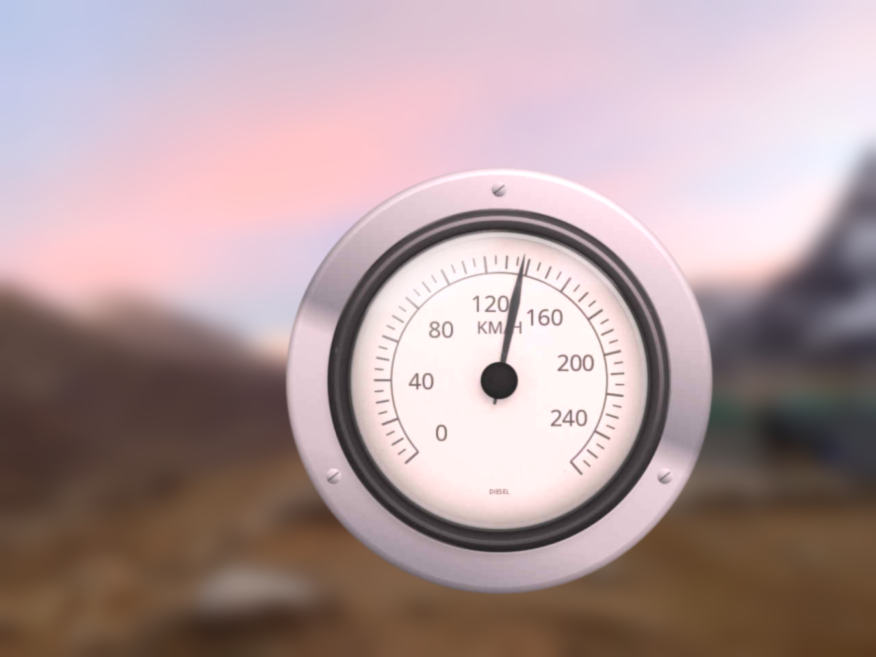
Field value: 137.5 km/h
